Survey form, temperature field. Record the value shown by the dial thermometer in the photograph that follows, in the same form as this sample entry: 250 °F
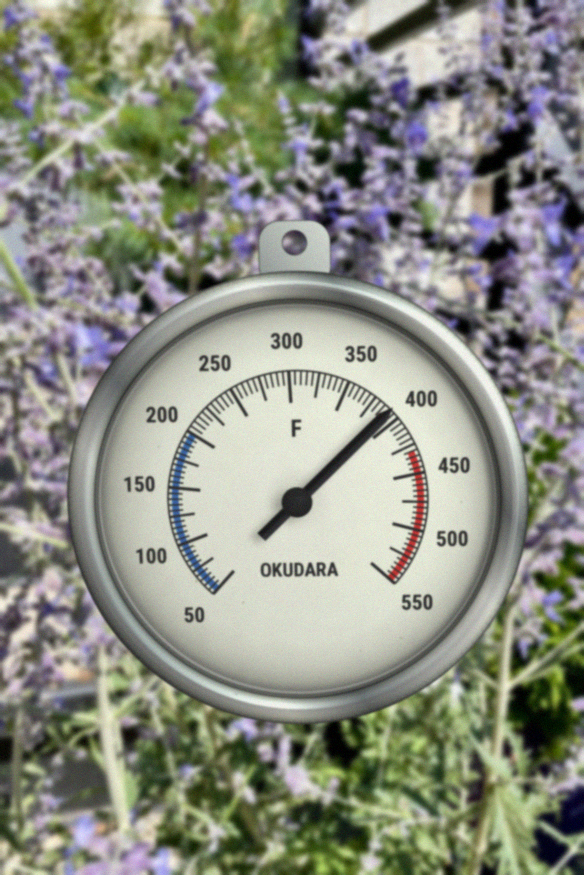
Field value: 390 °F
